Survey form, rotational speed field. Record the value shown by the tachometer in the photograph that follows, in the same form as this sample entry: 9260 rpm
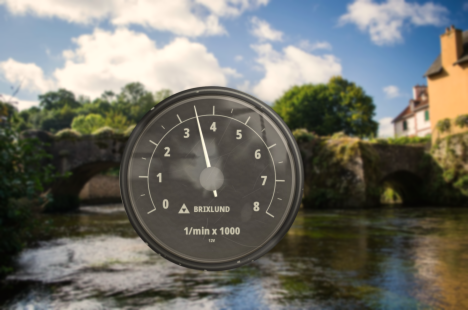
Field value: 3500 rpm
